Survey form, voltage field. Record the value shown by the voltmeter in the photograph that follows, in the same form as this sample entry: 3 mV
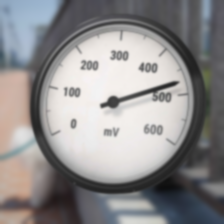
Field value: 475 mV
